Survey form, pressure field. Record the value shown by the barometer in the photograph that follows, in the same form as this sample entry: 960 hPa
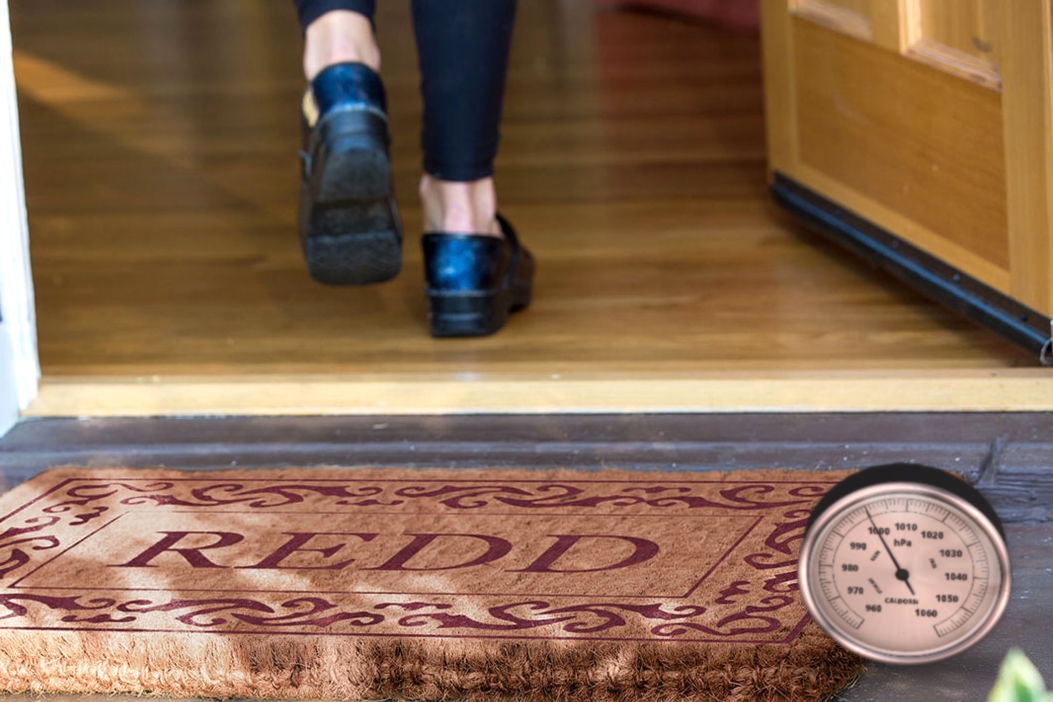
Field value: 1000 hPa
